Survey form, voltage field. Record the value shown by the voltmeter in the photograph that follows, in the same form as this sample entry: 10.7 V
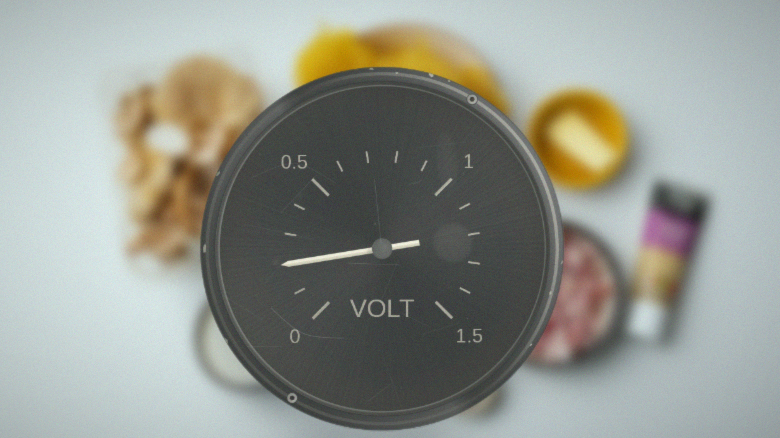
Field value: 0.2 V
